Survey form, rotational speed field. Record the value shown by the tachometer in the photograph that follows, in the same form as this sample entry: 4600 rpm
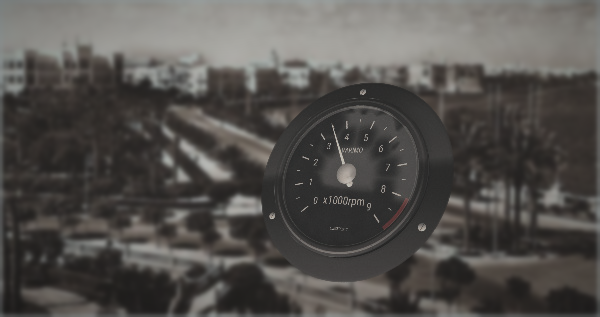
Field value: 3500 rpm
